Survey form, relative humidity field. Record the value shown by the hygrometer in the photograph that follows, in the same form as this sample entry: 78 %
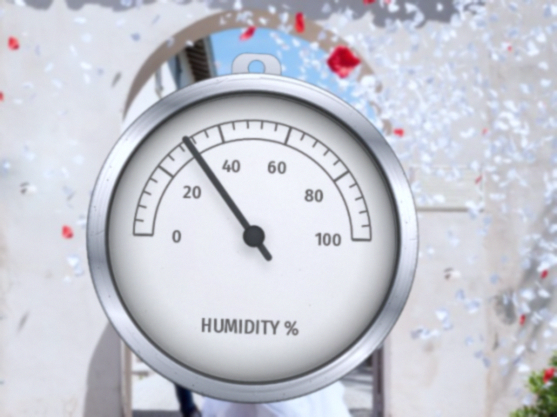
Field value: 30 %
